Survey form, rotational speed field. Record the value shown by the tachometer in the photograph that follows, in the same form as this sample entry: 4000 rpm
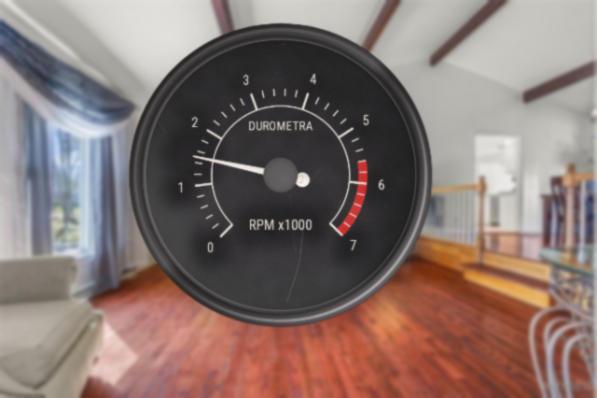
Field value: 1500 rpm
